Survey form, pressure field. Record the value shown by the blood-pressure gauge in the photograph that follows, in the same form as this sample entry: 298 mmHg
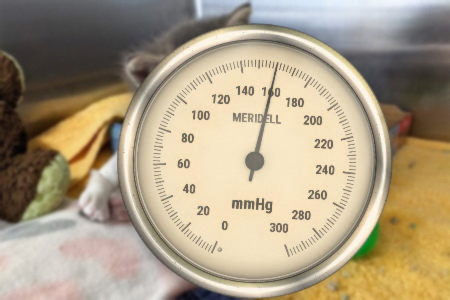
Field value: 160 mmHg
